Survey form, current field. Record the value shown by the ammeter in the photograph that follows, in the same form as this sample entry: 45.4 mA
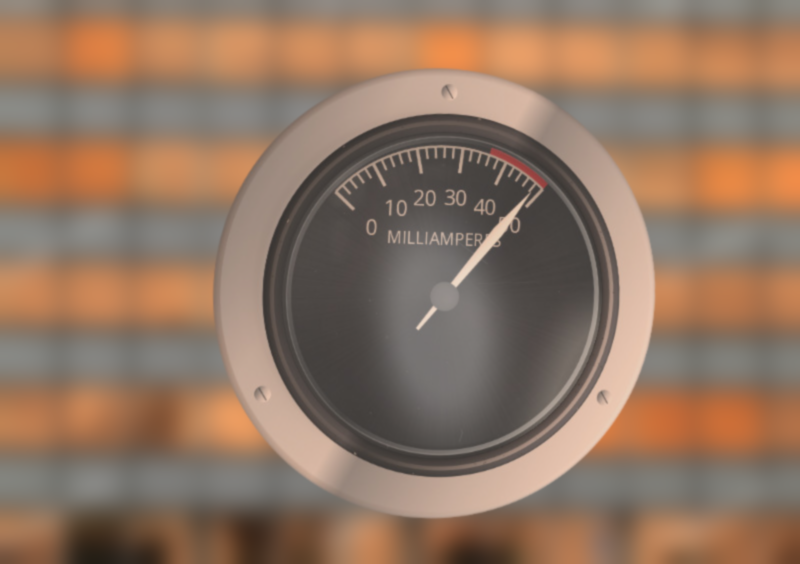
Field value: 48 mA
